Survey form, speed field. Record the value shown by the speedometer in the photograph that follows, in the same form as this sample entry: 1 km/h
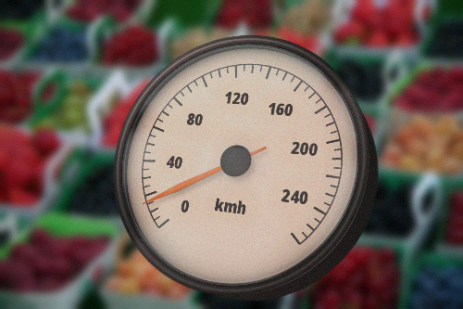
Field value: 15 km/h
